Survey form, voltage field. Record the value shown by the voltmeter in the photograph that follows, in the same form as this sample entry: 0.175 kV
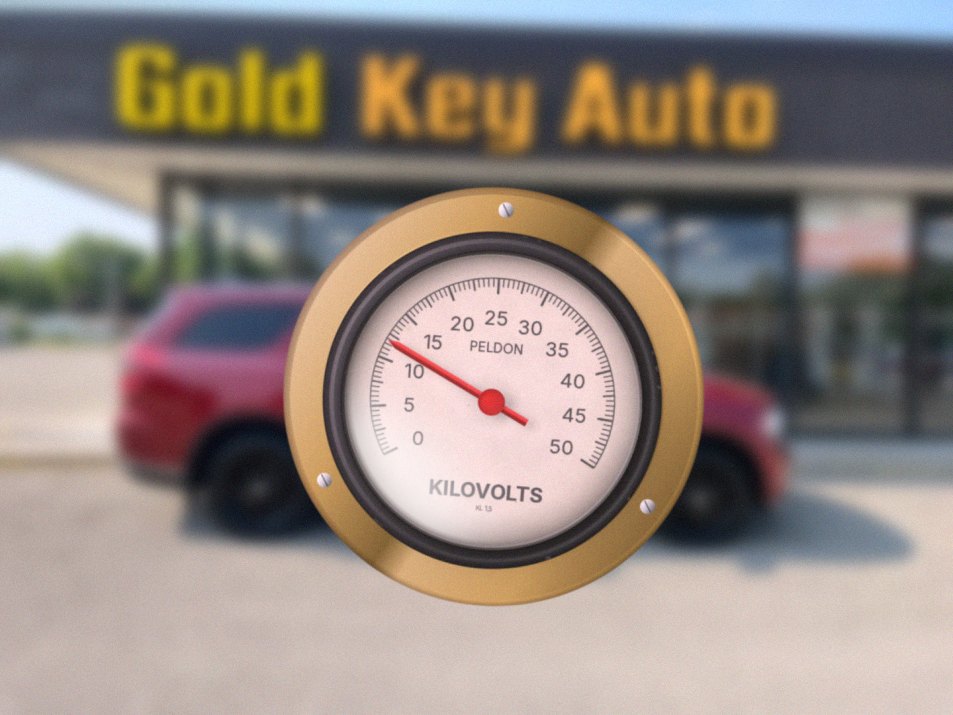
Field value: 12 kV
